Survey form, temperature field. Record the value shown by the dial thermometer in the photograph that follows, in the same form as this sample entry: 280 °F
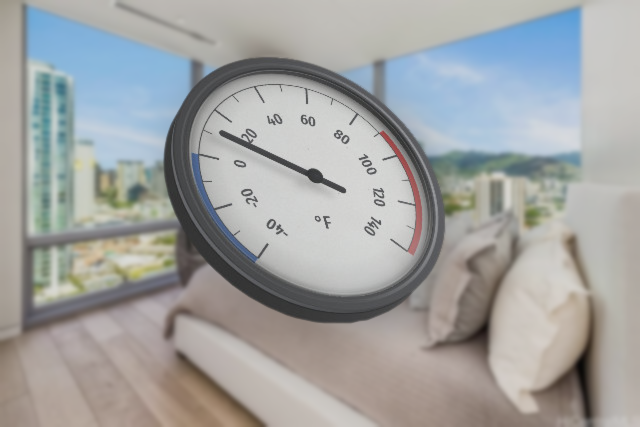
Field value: 10 °F
